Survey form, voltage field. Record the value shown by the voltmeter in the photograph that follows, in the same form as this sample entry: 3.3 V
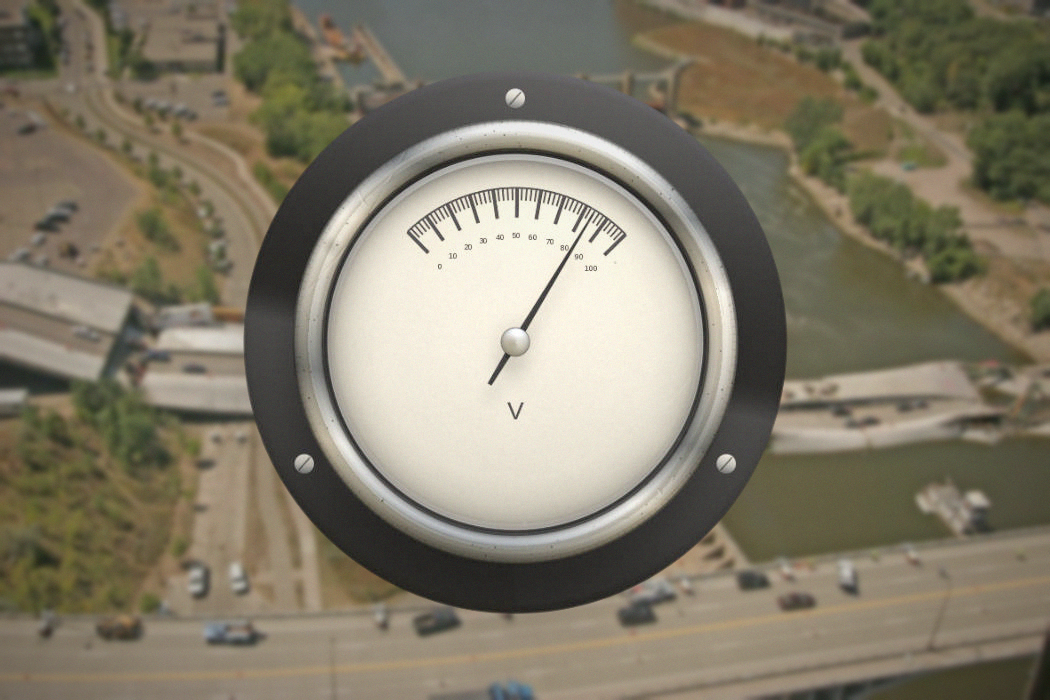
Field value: 84 V
